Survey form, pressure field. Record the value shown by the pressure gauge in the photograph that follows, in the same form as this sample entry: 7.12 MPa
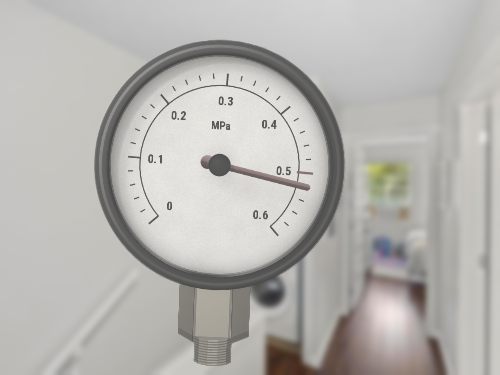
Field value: 0.52 MPa
